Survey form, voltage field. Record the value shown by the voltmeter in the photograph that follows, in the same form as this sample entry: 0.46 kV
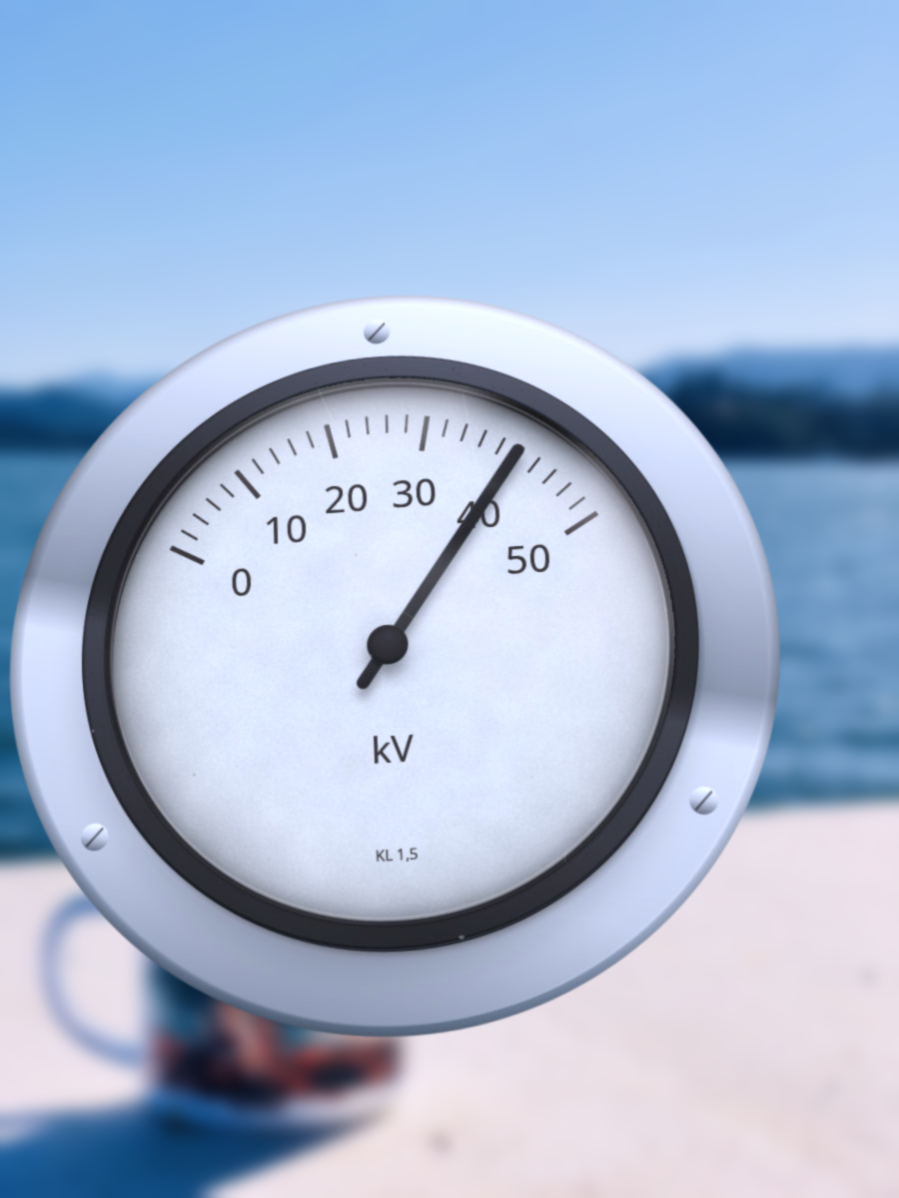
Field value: 40 kV
